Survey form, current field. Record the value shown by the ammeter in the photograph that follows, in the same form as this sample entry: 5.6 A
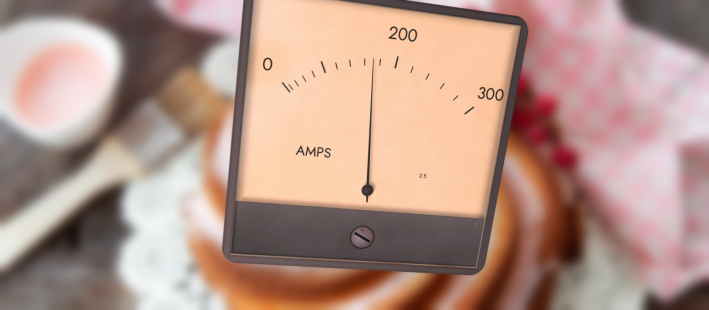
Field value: 170 A
